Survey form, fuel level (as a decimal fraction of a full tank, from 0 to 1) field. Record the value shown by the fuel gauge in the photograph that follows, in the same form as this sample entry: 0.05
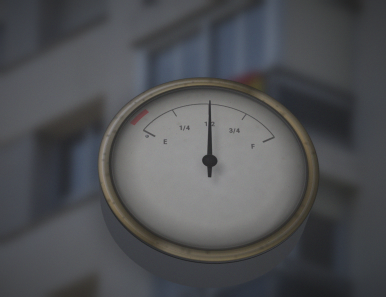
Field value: 0.5
